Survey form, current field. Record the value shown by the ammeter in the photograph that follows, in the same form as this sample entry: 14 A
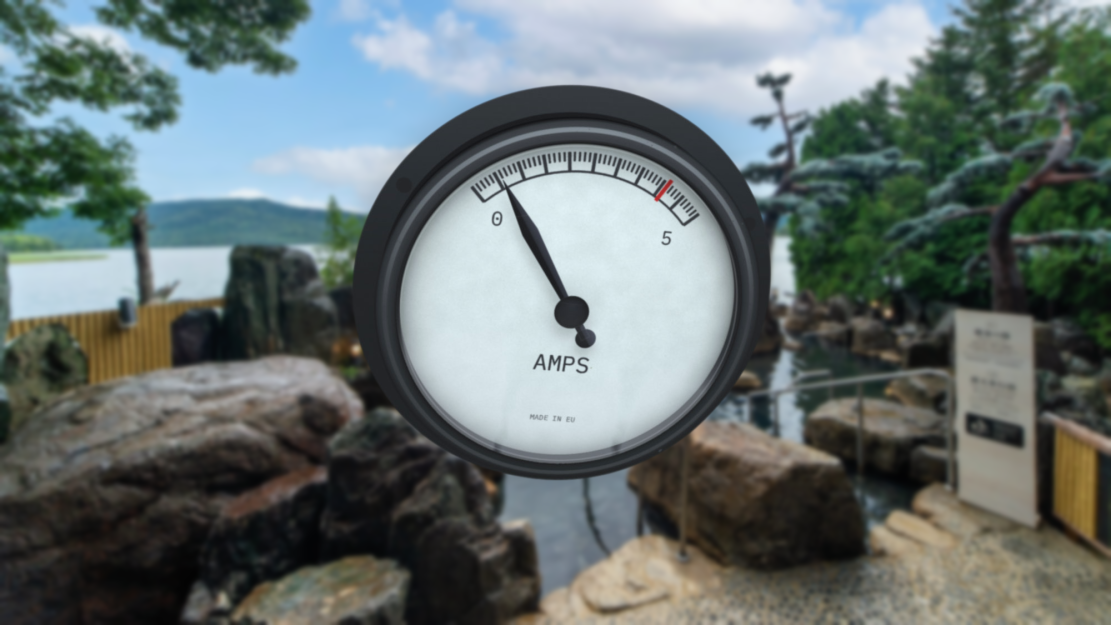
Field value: 0.6 A
